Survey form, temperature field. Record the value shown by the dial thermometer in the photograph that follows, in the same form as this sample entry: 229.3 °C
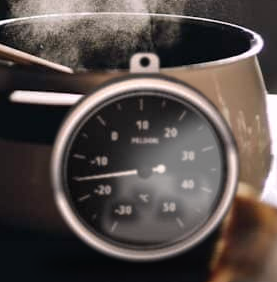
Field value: -15 °C
